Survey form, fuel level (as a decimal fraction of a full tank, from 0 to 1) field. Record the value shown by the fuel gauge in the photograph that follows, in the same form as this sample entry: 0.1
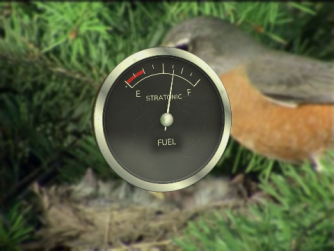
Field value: 0.625
